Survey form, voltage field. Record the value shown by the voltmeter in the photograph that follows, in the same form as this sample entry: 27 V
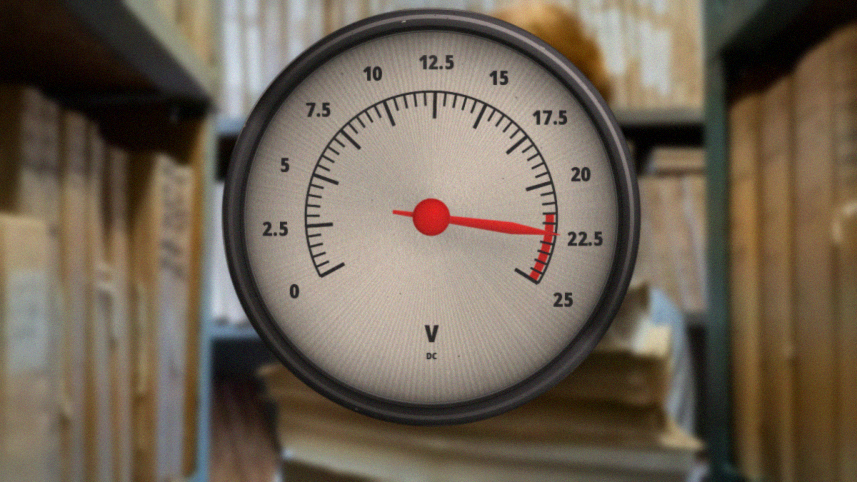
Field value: 22.5 V
